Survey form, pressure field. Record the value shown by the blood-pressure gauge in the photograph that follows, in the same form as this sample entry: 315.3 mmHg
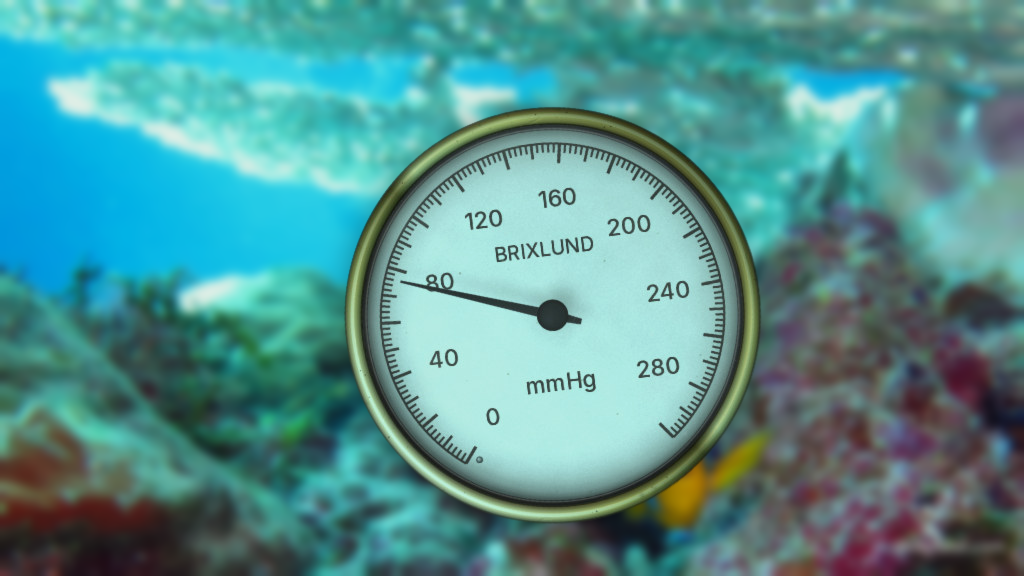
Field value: 76 mmHg
